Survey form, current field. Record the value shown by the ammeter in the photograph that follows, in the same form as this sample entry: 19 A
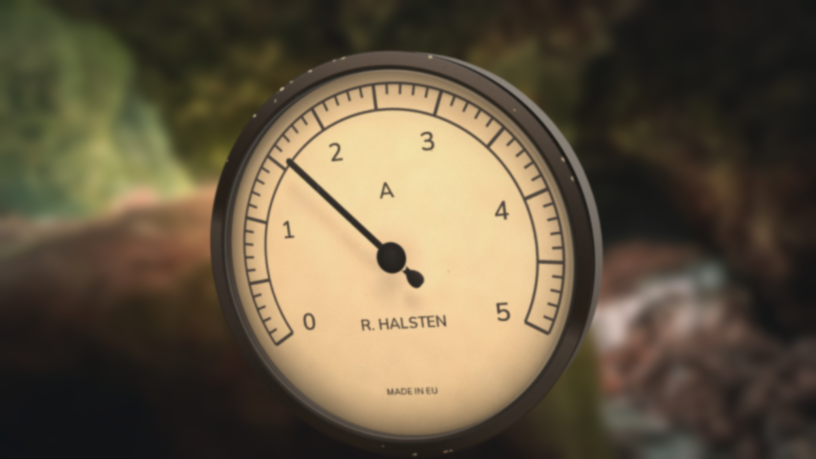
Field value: 1.6 A
